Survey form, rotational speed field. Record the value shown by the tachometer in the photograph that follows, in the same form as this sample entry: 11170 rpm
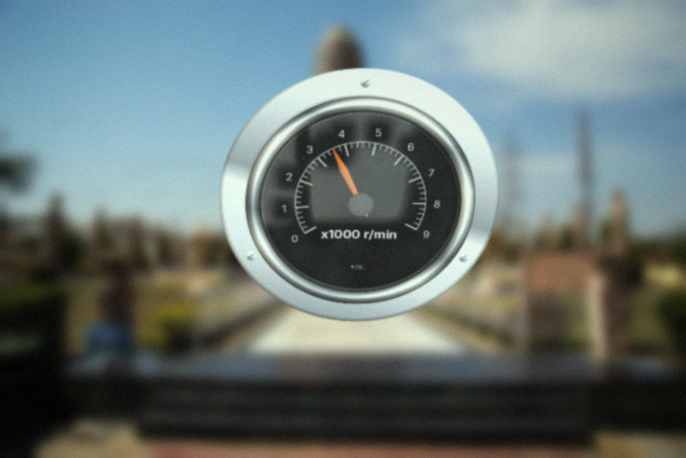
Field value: 3600 rpm
